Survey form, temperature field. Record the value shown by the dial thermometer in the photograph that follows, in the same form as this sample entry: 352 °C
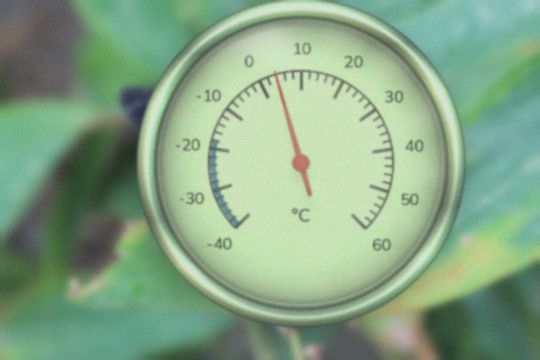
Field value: 4 °C
